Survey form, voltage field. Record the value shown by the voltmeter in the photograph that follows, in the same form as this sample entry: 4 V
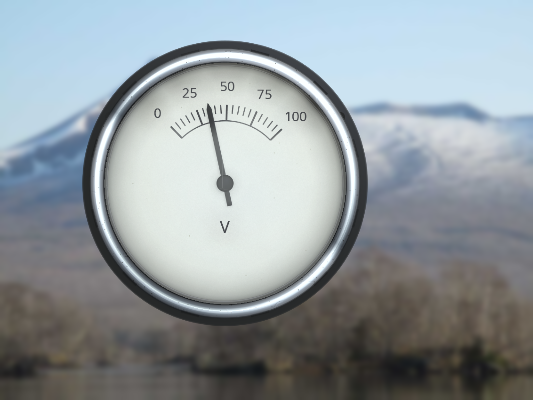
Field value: 35 V
